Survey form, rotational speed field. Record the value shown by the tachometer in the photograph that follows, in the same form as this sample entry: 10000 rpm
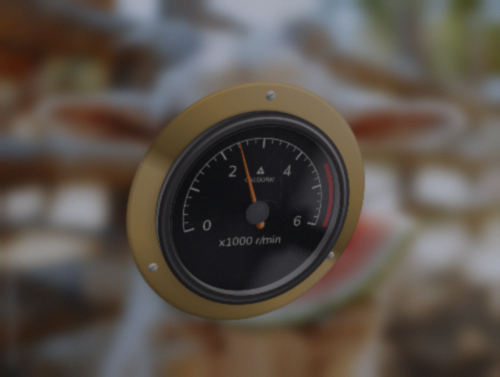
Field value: 2400 rpm
